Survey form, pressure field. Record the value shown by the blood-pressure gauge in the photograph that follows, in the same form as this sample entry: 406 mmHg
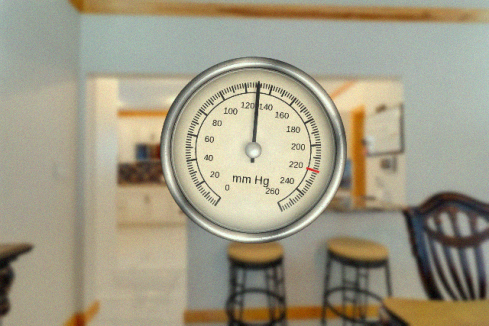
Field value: 130 mmHg
